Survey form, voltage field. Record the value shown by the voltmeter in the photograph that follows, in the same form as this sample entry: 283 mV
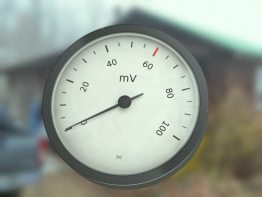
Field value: 0 mV
